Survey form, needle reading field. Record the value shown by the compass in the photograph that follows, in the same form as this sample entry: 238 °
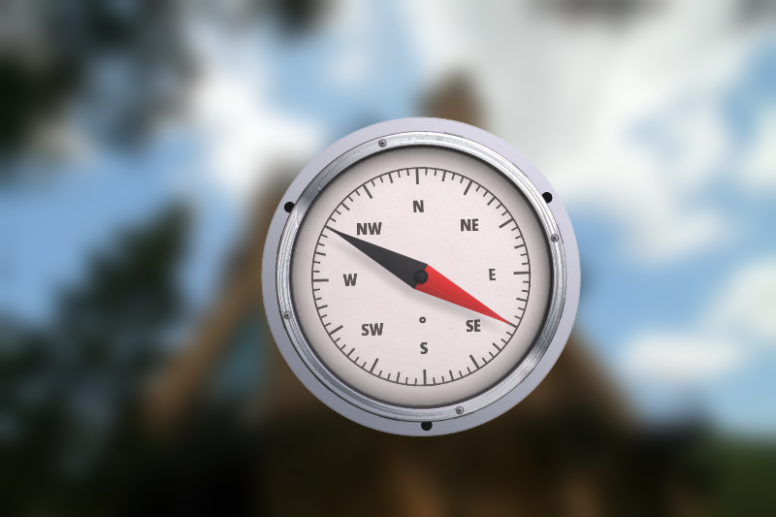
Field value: 120 °
